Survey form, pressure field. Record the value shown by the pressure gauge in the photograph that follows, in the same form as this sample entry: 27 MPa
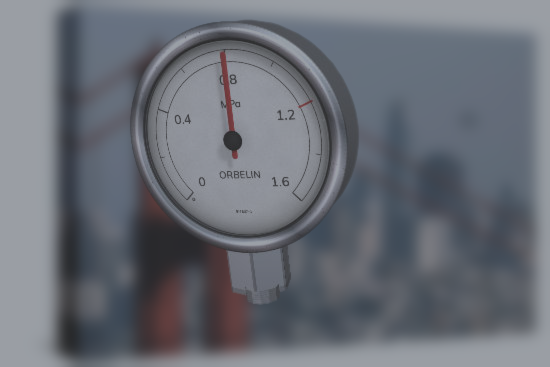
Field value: 0.8 MPa
